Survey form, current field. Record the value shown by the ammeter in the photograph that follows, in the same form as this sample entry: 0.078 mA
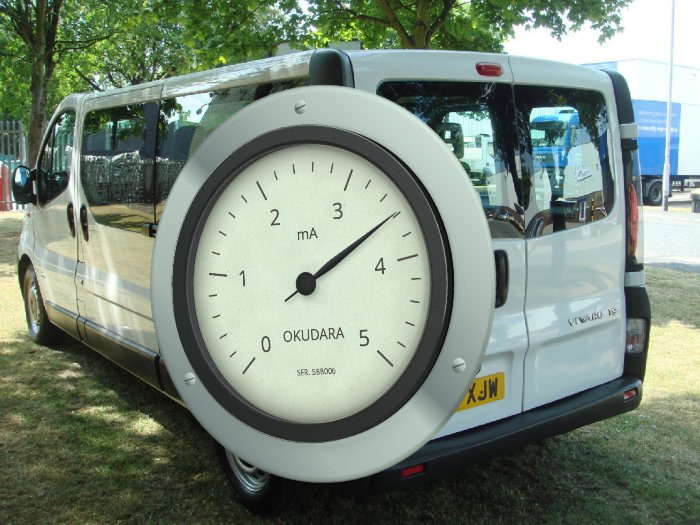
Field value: 3.6 mA
